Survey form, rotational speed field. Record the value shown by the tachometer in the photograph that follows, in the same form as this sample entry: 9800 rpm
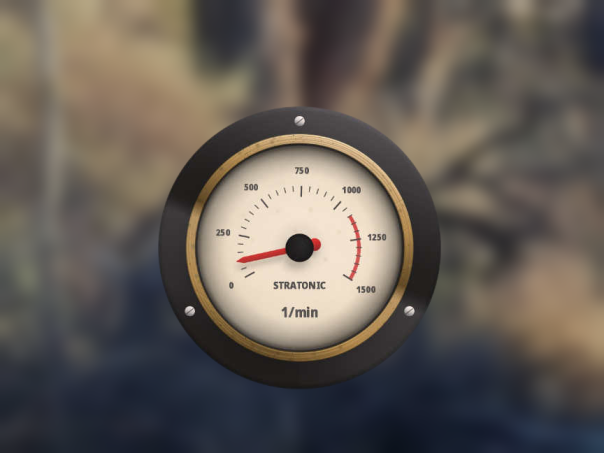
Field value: 100 rpm
